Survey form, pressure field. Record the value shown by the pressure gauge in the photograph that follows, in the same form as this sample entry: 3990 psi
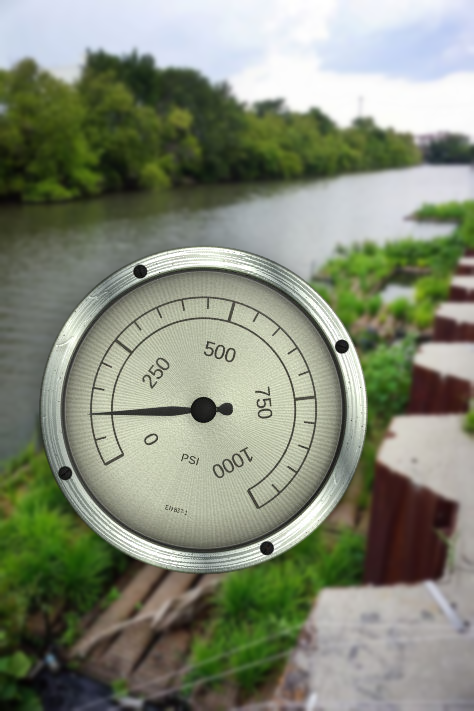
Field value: 100 psi
